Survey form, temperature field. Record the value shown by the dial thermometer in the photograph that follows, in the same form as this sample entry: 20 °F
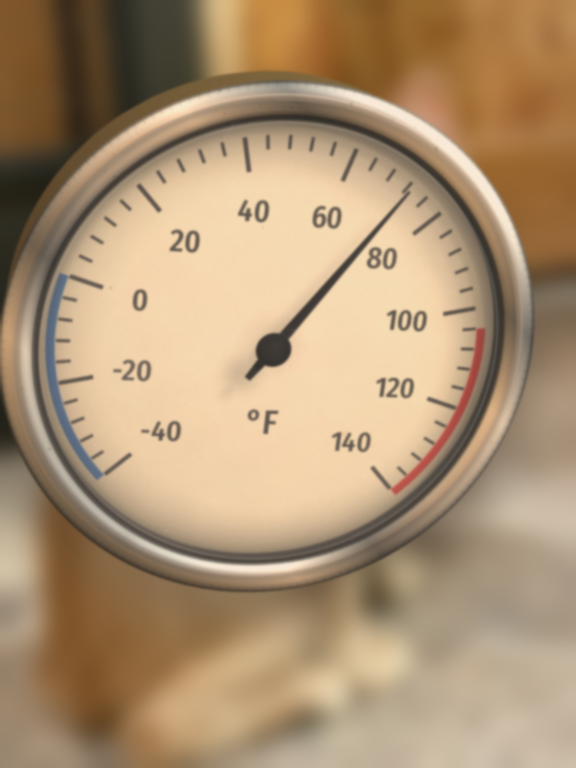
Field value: 72 °F
